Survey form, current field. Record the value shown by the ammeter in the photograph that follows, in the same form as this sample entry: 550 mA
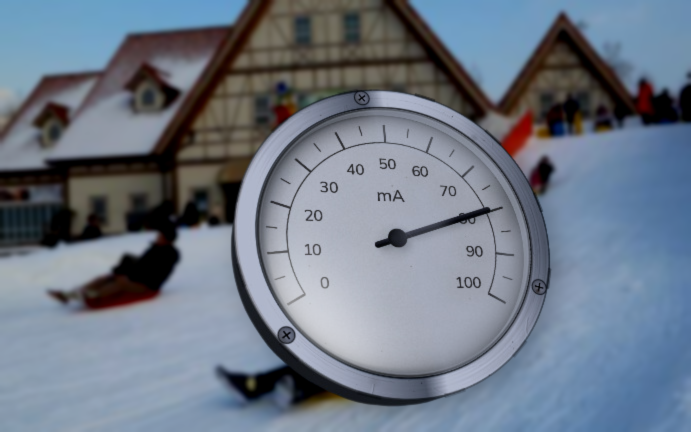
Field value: 80 mA
